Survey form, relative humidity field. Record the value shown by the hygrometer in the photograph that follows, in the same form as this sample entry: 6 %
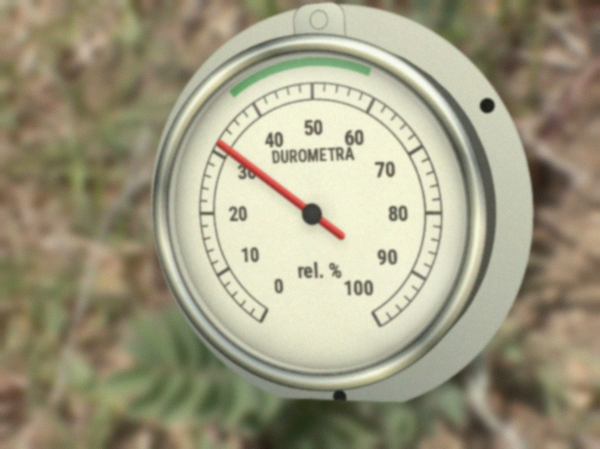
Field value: 32 %
